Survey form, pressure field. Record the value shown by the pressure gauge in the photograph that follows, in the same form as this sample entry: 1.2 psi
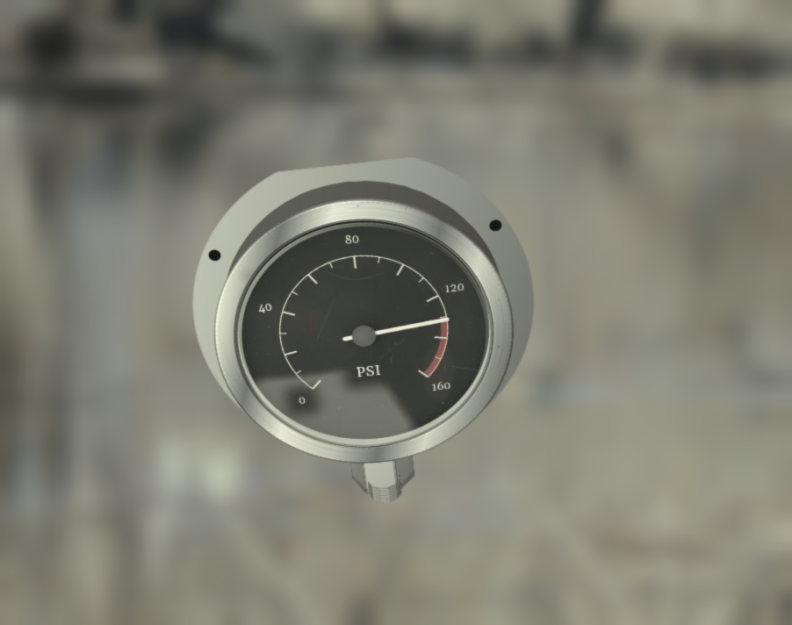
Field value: 130 psi
